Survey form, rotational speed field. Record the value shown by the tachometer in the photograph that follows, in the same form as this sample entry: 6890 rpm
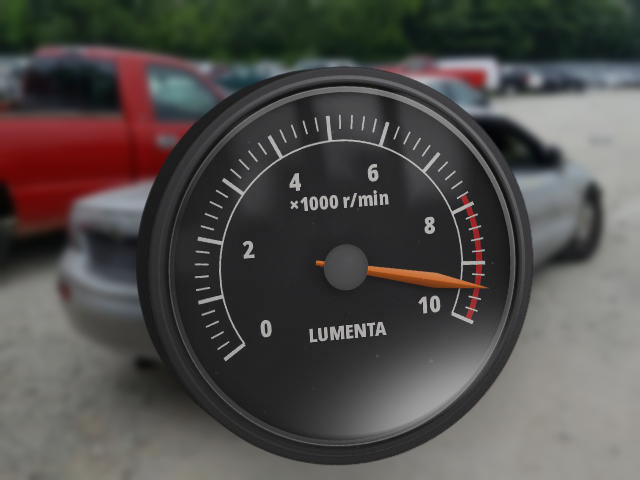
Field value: 9400 rpm
